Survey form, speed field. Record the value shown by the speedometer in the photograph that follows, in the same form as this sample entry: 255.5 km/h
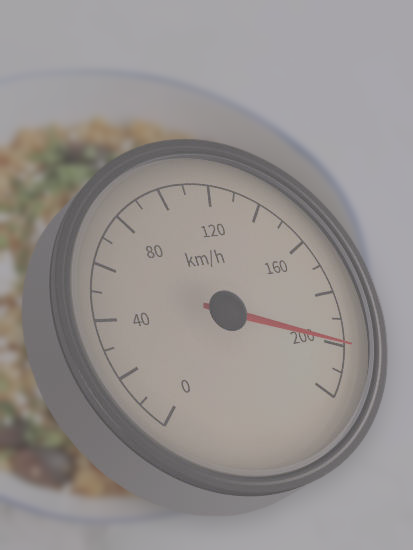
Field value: 200 km/h
